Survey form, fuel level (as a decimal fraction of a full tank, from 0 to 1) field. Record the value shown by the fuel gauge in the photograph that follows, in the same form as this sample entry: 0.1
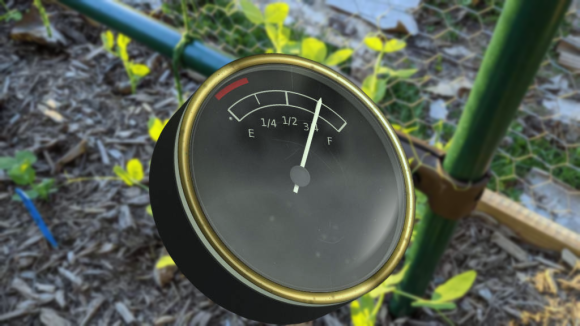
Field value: 0.75
